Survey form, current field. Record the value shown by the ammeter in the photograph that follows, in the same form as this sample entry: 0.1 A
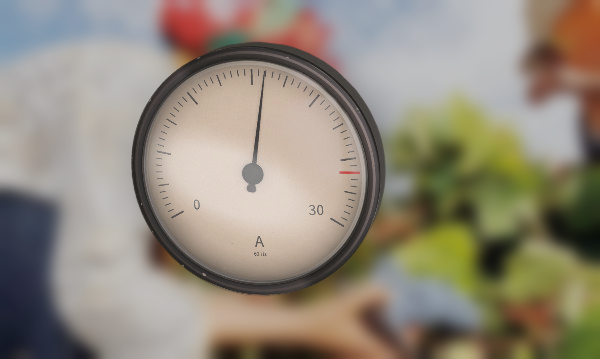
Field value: 16 A
